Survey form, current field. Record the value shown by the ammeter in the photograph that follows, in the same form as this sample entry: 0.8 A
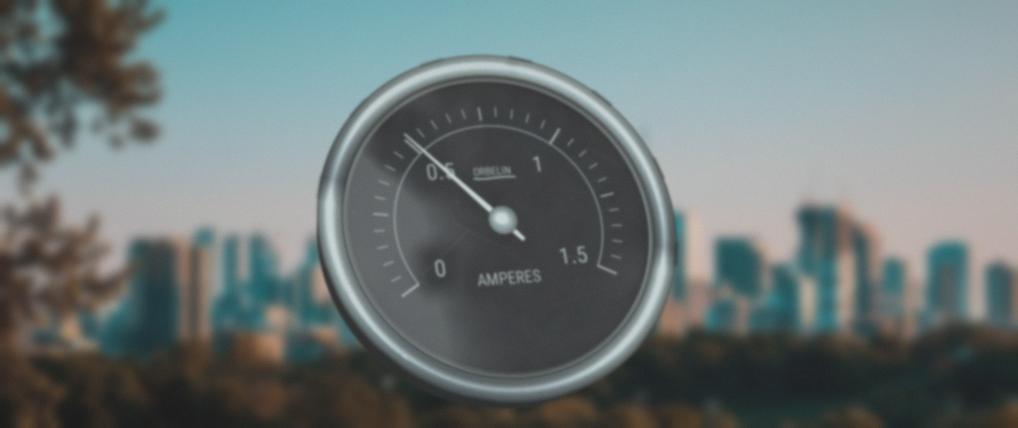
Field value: 0.5 A
